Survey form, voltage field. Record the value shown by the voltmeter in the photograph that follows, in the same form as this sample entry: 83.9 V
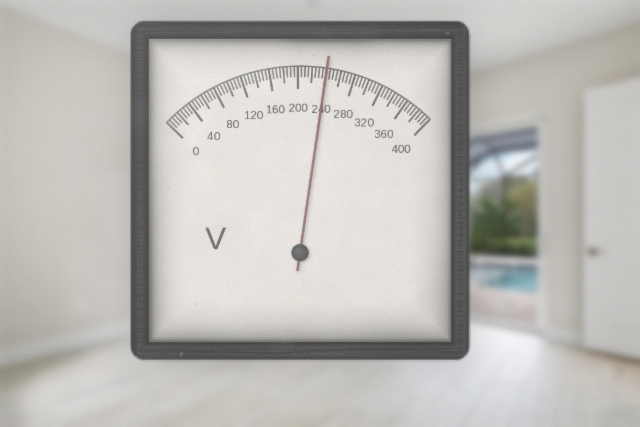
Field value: 240 V
